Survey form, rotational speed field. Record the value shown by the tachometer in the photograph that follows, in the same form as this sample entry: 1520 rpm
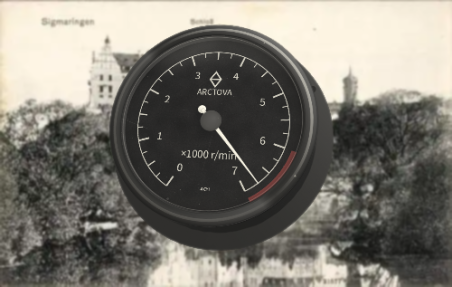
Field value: 6750 rpm
